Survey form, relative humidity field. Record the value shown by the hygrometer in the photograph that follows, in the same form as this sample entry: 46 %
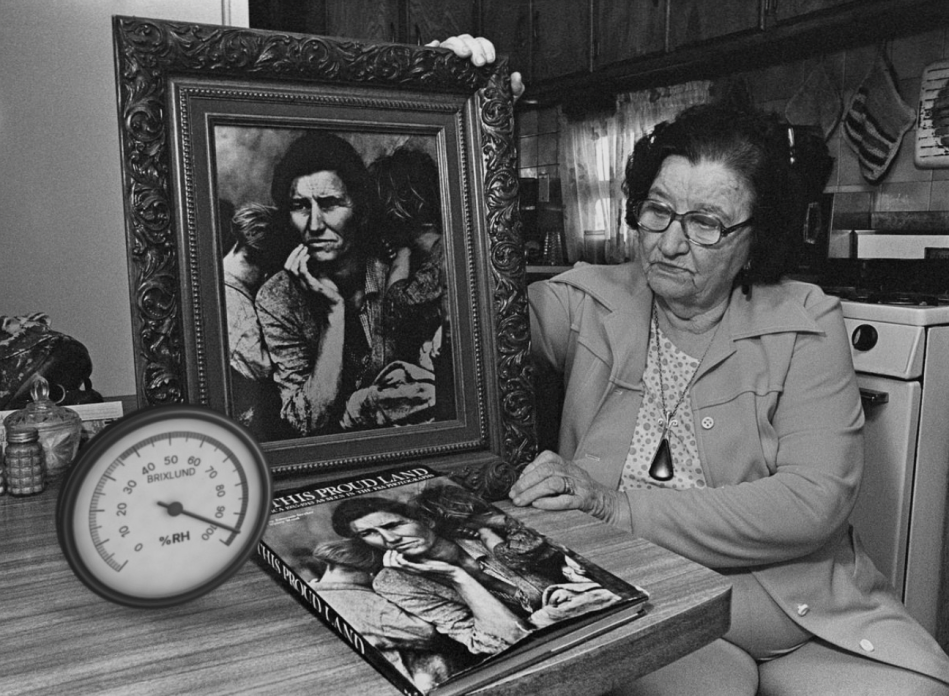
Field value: 95 %
